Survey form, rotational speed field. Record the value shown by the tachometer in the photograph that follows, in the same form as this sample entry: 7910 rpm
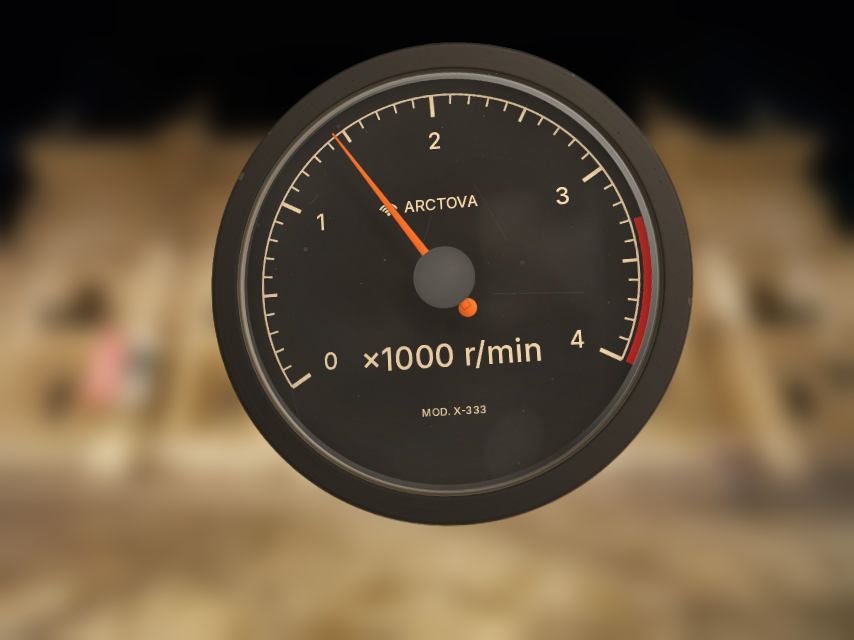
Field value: 1450 rpm
